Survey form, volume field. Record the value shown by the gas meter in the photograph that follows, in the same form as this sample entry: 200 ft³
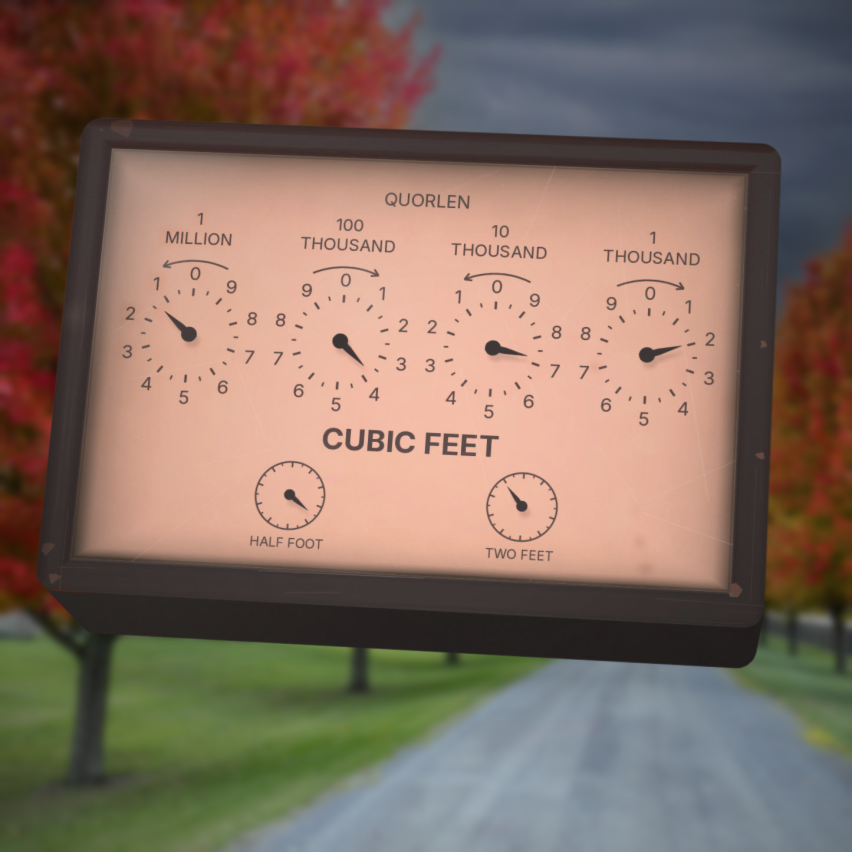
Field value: 137200 ft³
